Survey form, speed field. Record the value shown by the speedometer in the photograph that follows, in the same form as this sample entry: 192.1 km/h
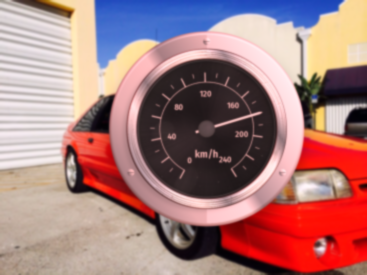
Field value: 180 km/h
